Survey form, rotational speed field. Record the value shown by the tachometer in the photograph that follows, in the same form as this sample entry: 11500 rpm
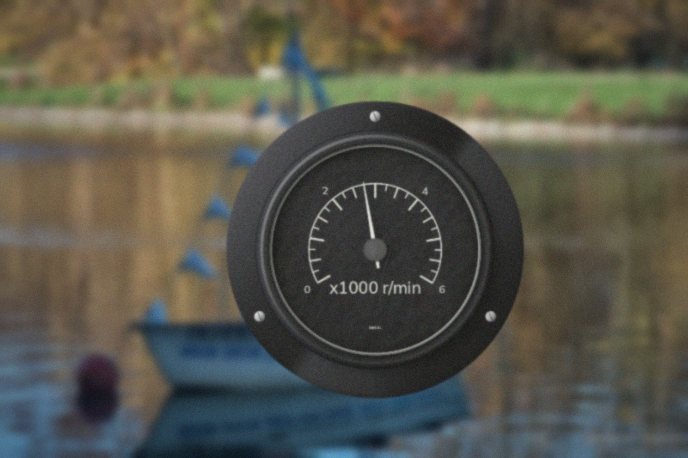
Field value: 2750 rpm
